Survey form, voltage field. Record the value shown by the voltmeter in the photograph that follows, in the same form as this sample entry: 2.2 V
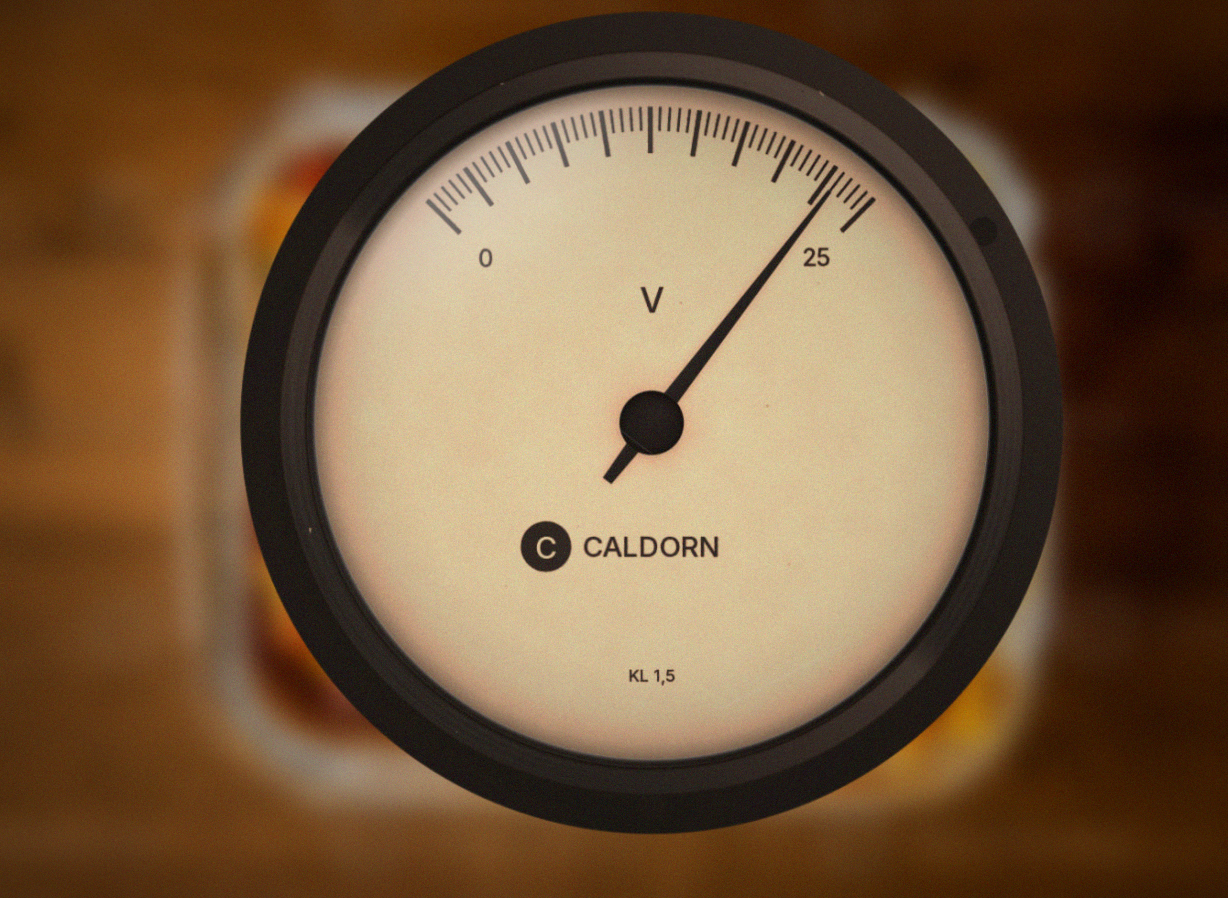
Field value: 23 V
